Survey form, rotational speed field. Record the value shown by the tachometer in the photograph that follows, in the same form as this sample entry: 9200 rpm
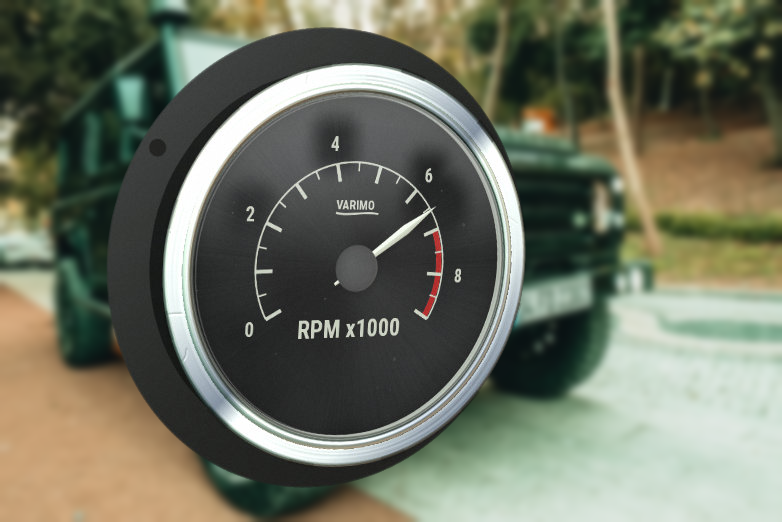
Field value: 6500 rpm
